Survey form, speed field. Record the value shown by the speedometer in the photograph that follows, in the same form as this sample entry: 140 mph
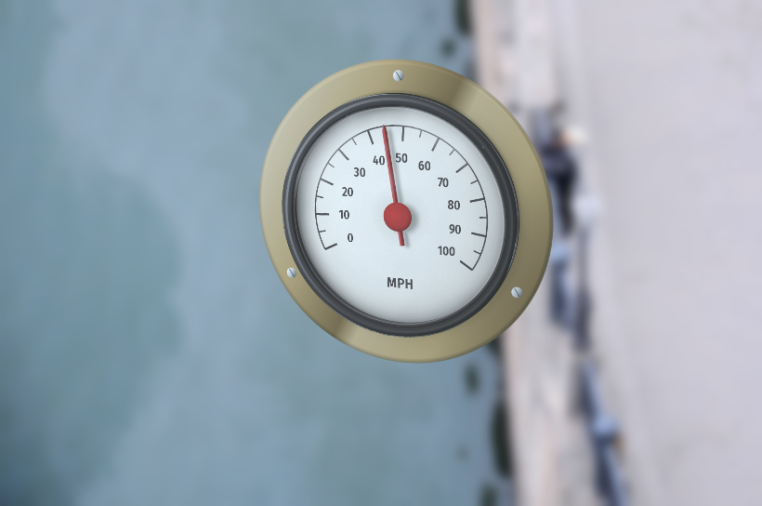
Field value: 45 mph
